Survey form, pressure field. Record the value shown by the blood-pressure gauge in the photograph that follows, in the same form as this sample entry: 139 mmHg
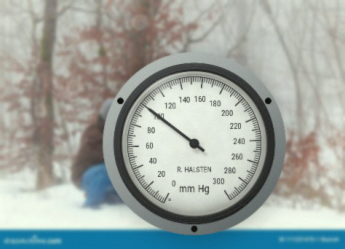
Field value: 100 mmHg
